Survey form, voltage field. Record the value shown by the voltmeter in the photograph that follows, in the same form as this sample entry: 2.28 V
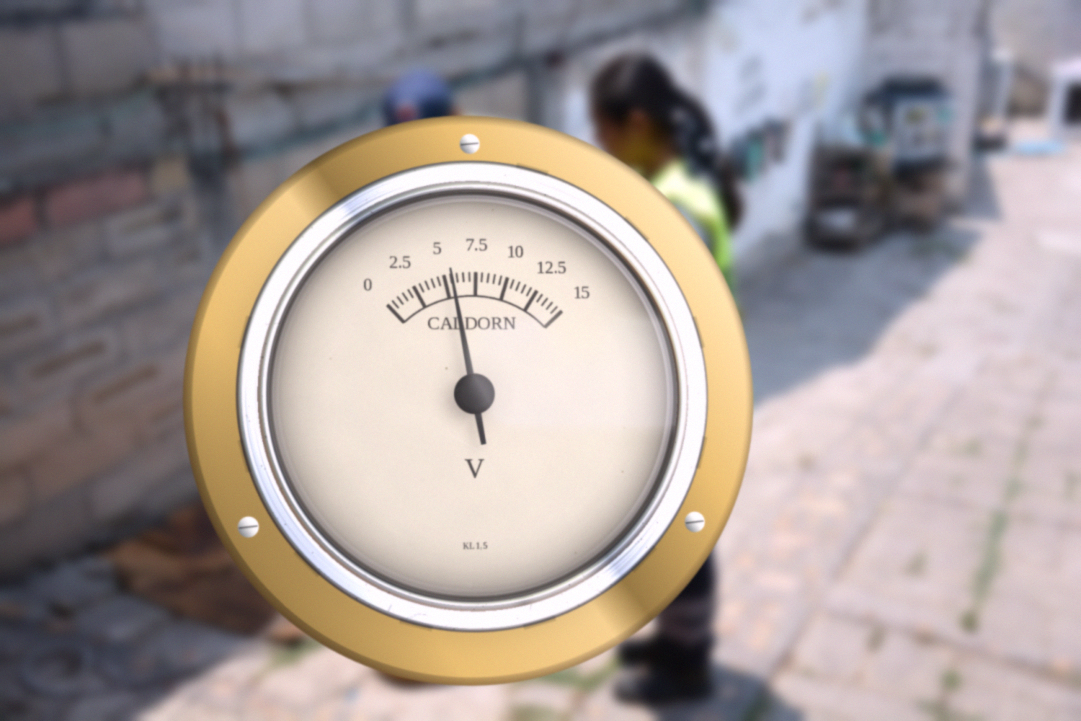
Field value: 5.5 V
